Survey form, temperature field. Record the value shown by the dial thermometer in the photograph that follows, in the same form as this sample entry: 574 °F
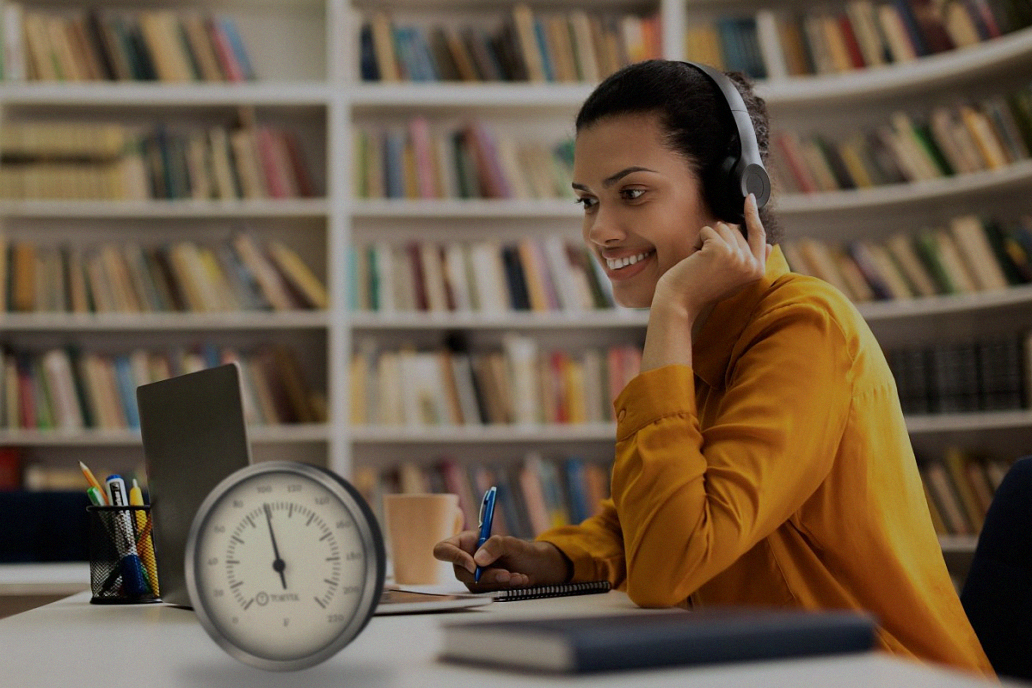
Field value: 100 °F
